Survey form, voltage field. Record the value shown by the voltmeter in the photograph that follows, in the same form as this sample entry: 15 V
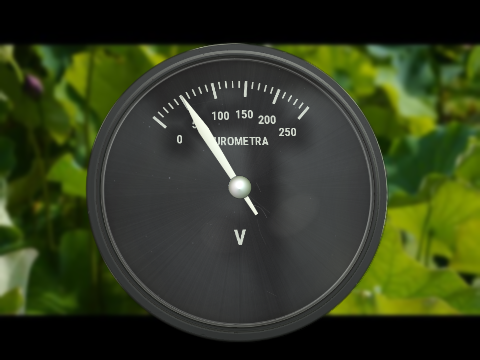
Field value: 50 V
